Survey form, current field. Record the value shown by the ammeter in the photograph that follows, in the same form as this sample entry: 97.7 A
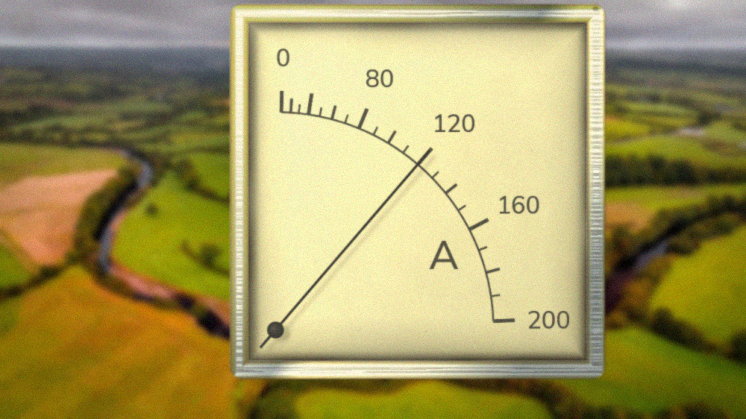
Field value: 120 A
